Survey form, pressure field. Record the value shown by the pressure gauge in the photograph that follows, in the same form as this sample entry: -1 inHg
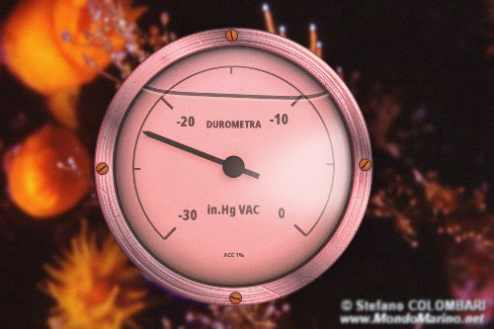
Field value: -22.5 inHg
